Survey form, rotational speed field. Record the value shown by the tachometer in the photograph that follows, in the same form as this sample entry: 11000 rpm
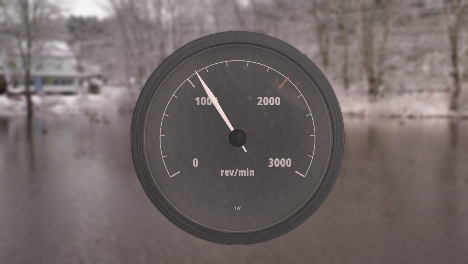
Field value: 1100 rpm
